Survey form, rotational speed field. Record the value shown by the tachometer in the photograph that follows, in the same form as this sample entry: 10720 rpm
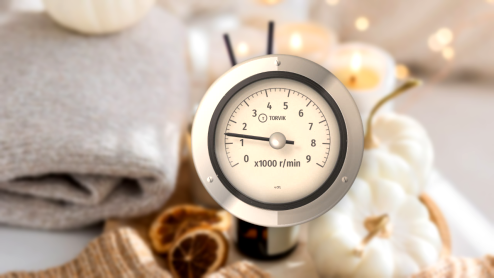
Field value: 1400 rpm
